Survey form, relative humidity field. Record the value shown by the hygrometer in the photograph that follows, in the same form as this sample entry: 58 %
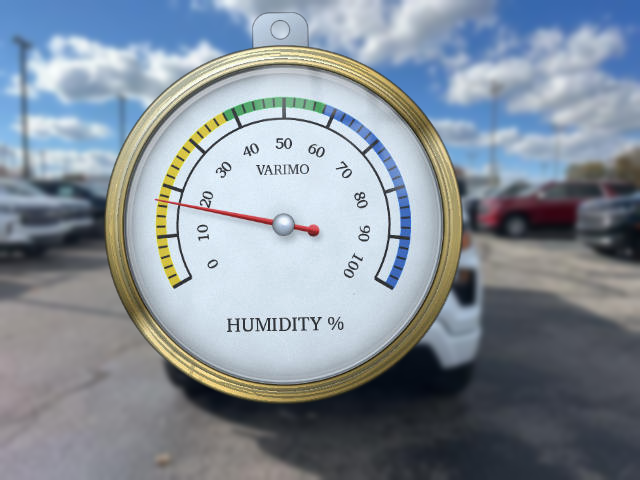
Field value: 17 %
